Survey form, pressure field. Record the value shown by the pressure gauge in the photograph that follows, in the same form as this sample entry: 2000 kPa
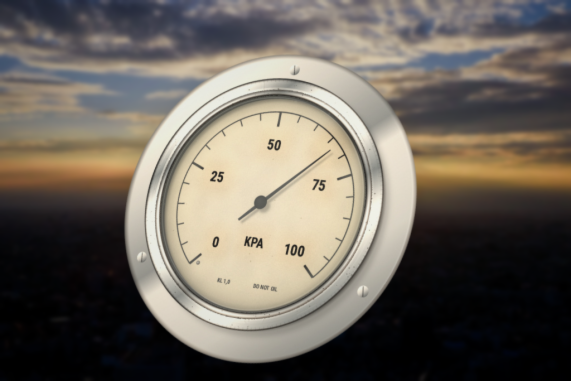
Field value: 67.5 kPa
